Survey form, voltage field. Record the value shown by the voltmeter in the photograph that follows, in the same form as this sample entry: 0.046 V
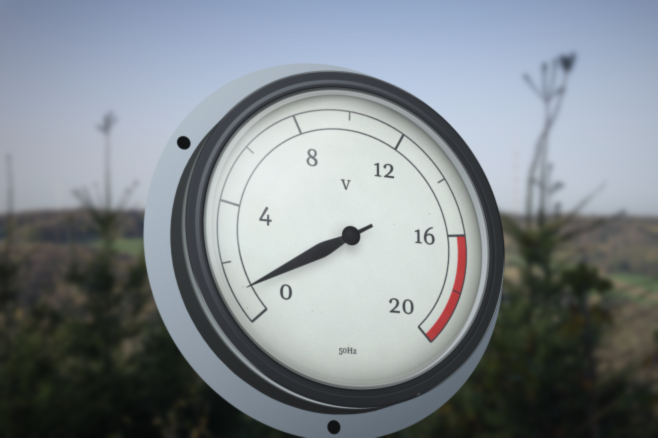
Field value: 1 V
